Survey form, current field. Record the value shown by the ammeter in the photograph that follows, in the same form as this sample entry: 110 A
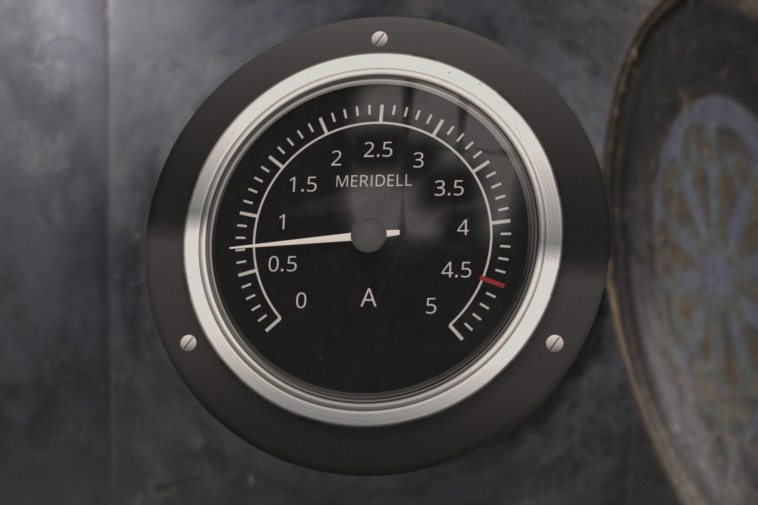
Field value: 0.7 A
